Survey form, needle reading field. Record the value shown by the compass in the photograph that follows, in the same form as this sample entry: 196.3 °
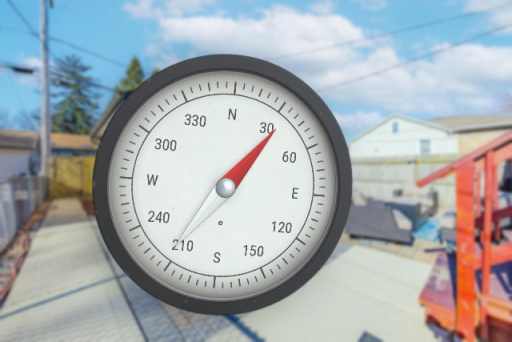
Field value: 35 °
